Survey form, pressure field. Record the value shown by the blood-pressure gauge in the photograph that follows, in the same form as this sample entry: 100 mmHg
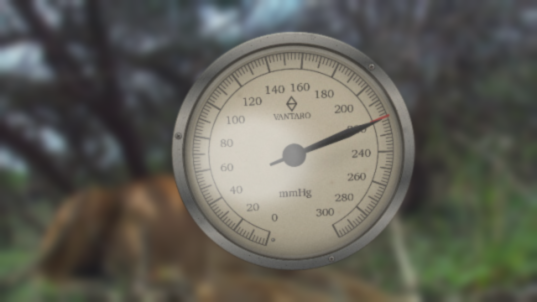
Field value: 220 mmHg
